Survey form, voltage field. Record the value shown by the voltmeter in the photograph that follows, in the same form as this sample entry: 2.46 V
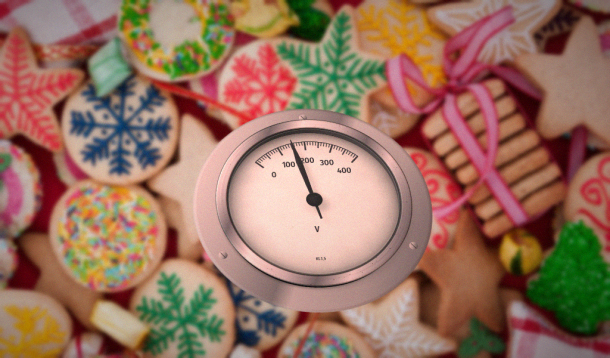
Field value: 150 V
